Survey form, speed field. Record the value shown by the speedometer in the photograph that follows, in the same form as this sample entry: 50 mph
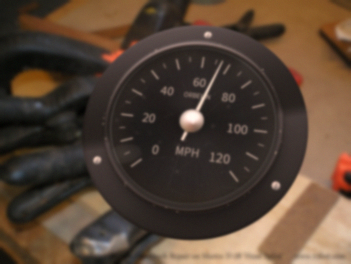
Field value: 67.5 mph
